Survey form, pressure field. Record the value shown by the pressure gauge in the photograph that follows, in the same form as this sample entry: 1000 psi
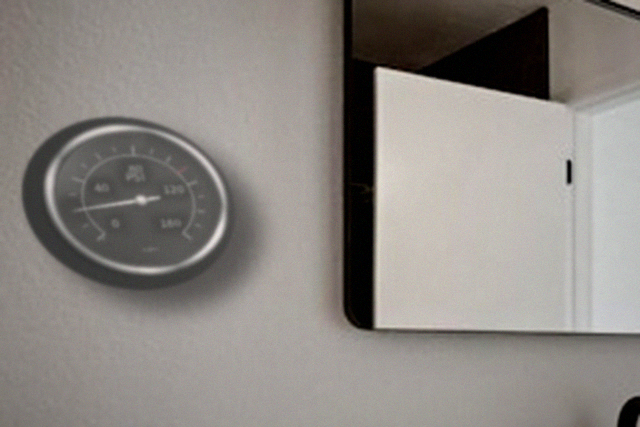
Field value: 20 psi
